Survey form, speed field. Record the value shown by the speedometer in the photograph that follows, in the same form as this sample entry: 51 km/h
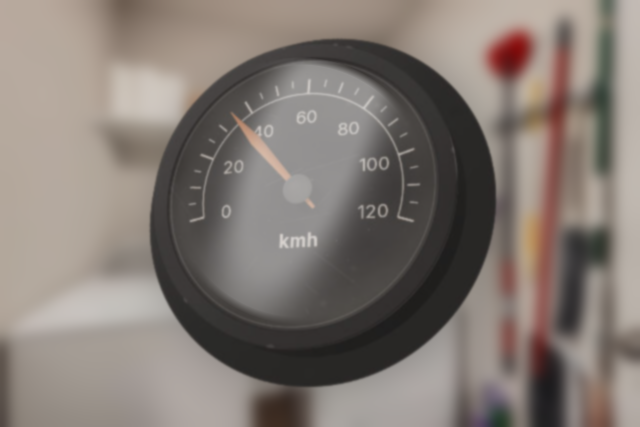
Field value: 35 km/h
